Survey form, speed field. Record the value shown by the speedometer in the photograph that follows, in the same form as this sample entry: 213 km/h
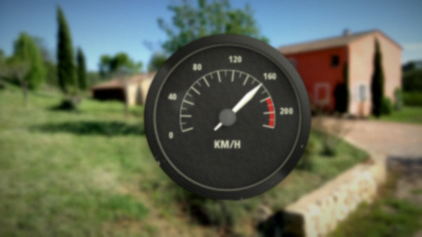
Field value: 160 km/h
